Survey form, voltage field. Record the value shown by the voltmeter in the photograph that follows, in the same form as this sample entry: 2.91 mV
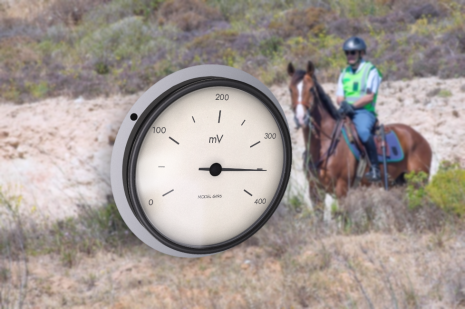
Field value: 350 mV
